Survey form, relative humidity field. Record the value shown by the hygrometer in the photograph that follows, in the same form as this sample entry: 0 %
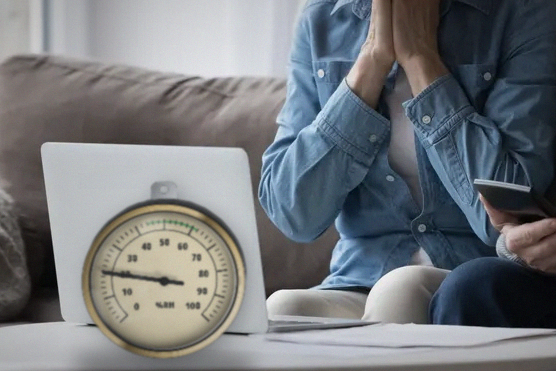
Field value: 20 %
